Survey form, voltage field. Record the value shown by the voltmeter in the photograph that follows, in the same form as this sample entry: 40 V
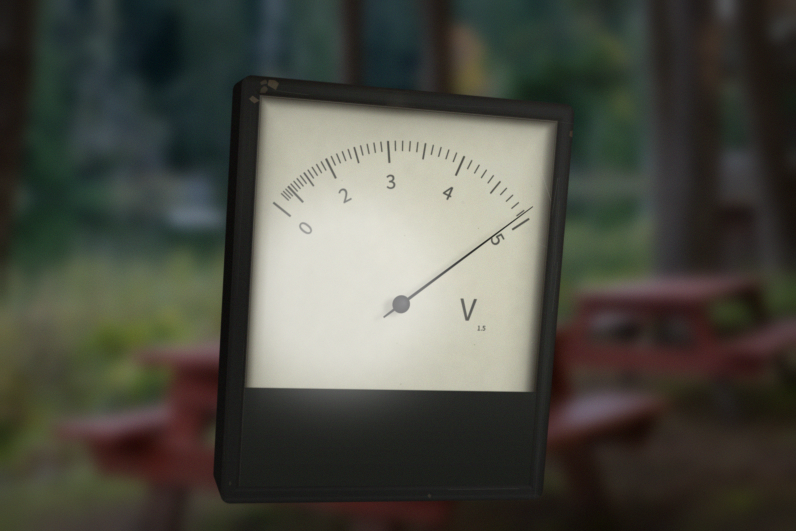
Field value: 4.9 V
